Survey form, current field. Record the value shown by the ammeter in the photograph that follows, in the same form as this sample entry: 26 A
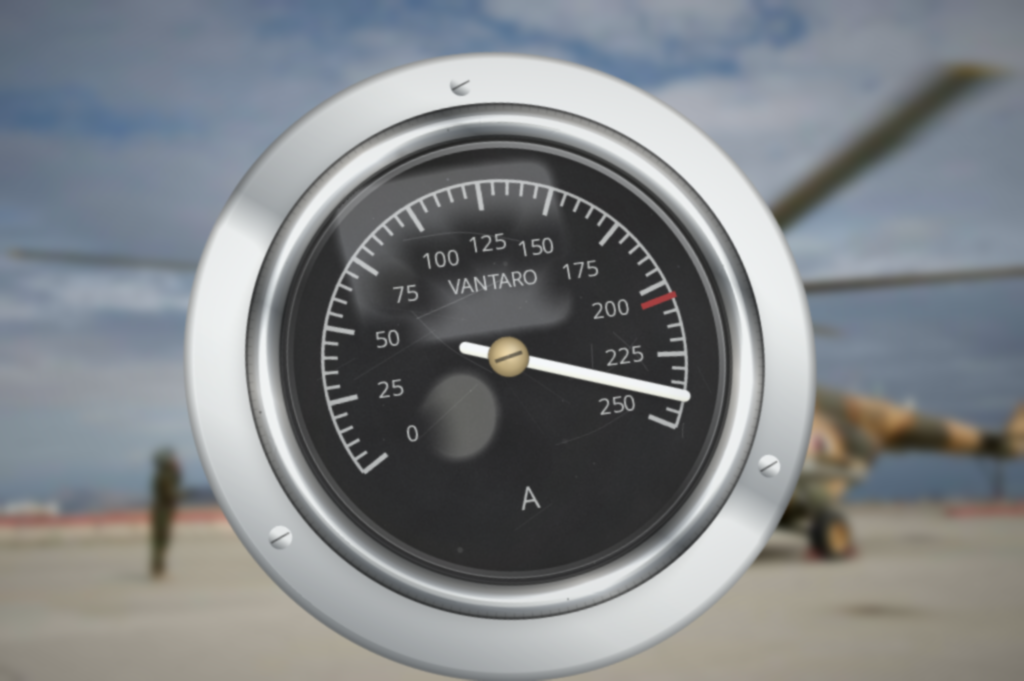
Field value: 240 A
